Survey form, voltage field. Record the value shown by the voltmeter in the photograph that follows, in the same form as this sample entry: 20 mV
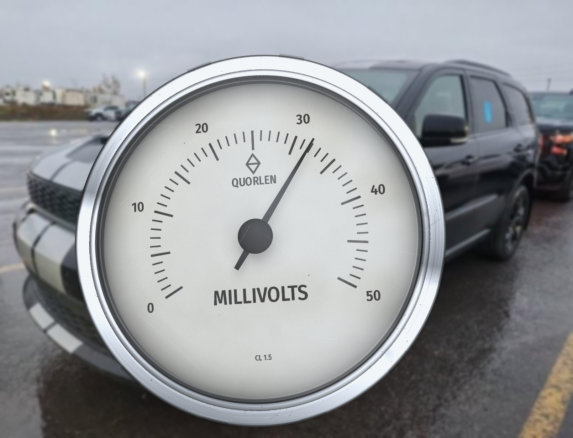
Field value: 32 mV
